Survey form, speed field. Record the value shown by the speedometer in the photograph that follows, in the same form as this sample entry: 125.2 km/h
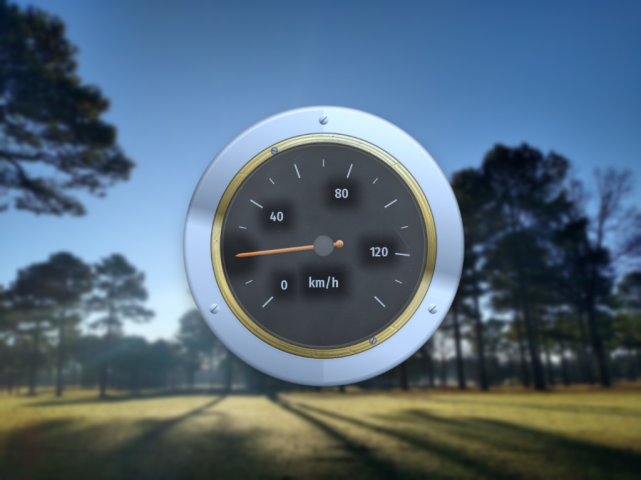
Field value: 20 km/h
